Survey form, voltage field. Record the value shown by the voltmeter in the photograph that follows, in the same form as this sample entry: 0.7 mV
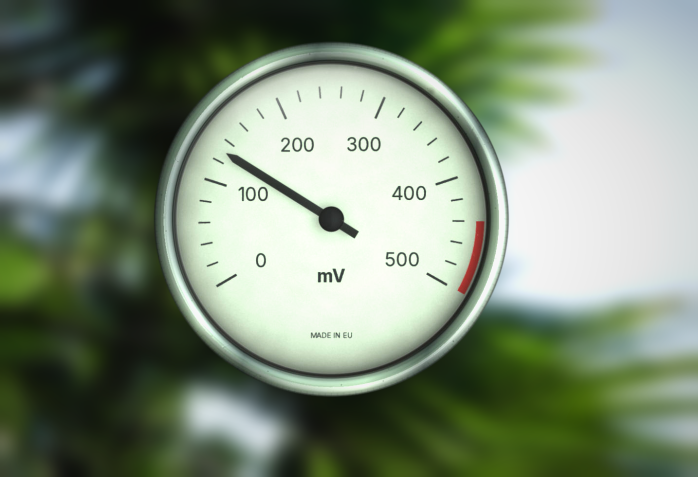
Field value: 130 mV
